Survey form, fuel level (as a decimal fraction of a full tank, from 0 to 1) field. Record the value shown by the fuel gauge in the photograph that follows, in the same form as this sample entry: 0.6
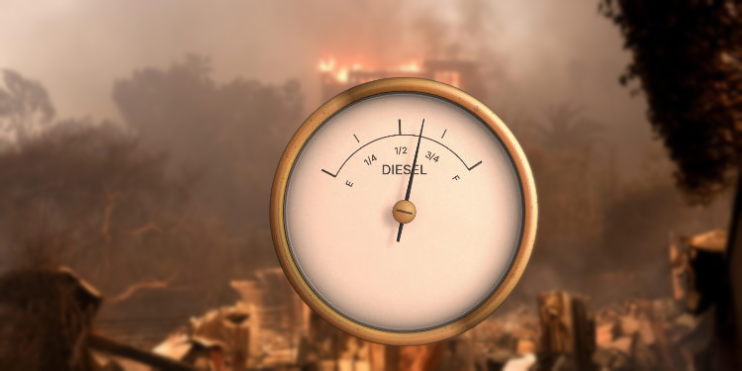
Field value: 0.625
